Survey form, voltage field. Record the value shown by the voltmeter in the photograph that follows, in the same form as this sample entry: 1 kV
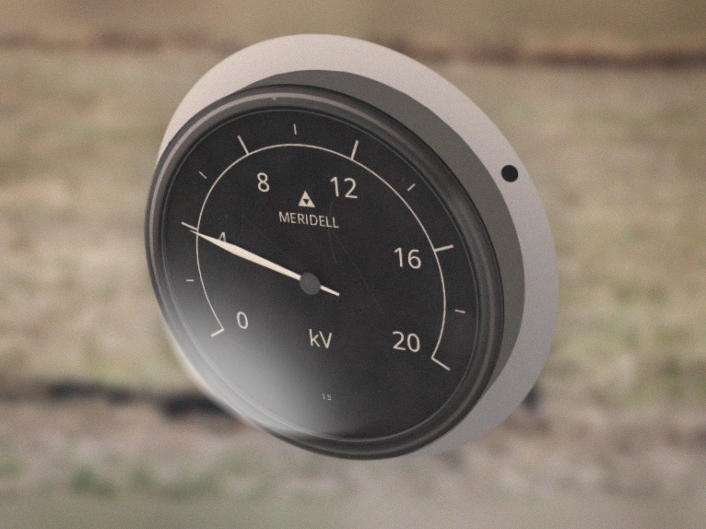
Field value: 4 kV
